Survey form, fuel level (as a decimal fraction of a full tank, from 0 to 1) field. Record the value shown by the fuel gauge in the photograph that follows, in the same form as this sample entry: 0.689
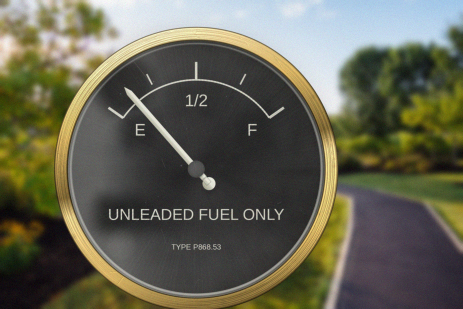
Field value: 0.125
